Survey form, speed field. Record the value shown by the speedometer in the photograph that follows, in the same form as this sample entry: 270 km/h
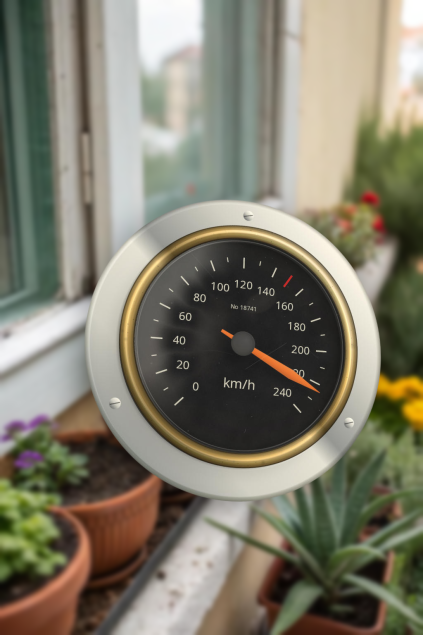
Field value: 225 km/h
